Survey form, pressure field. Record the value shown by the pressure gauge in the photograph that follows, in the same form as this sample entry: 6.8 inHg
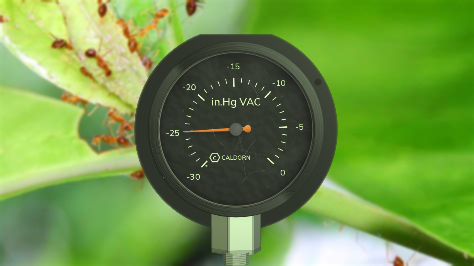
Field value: -25 inHg
